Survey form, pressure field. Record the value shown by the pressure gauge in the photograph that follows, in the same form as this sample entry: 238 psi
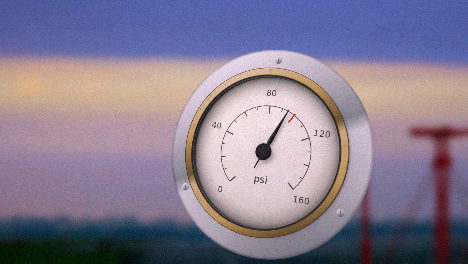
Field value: 95 psi
